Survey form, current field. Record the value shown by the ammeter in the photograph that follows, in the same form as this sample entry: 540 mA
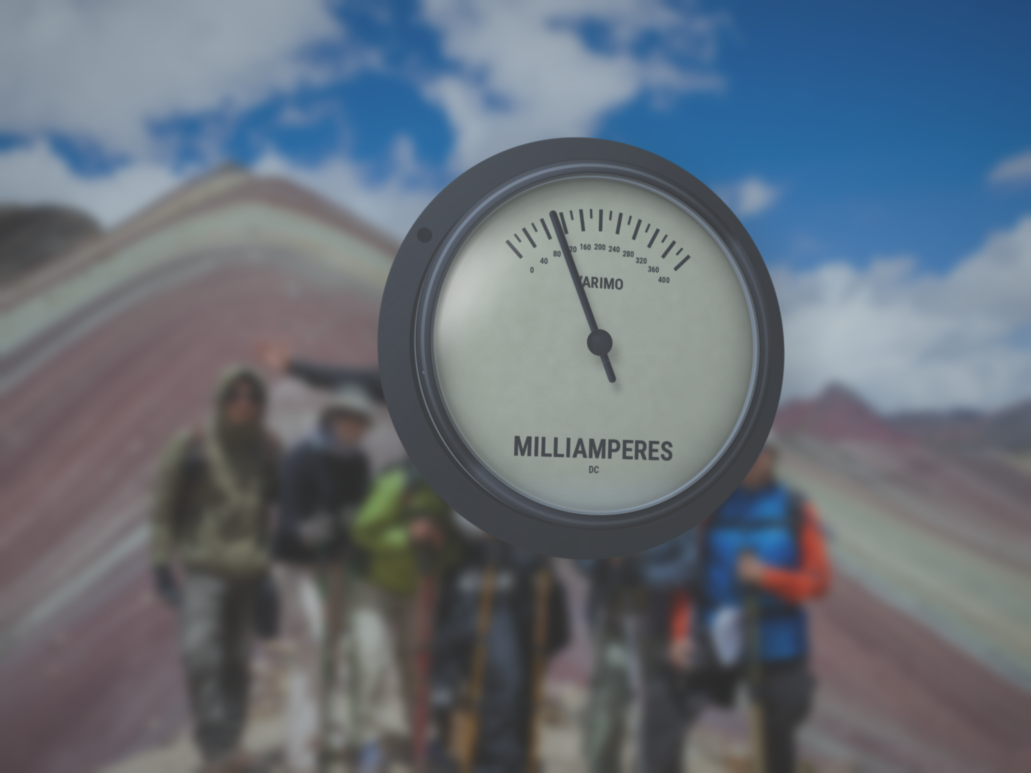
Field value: 100 mA
